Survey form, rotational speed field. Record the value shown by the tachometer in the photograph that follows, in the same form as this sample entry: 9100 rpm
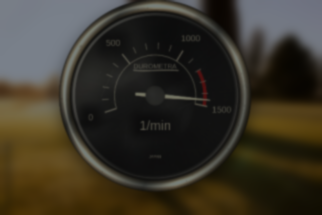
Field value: 1450 rpm
